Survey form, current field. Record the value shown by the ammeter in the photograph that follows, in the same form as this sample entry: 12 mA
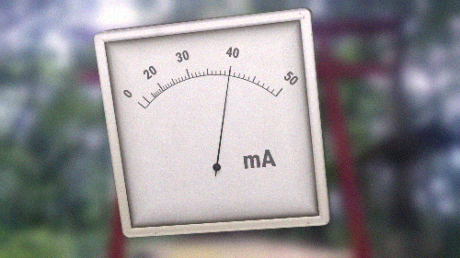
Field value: 40 mA
